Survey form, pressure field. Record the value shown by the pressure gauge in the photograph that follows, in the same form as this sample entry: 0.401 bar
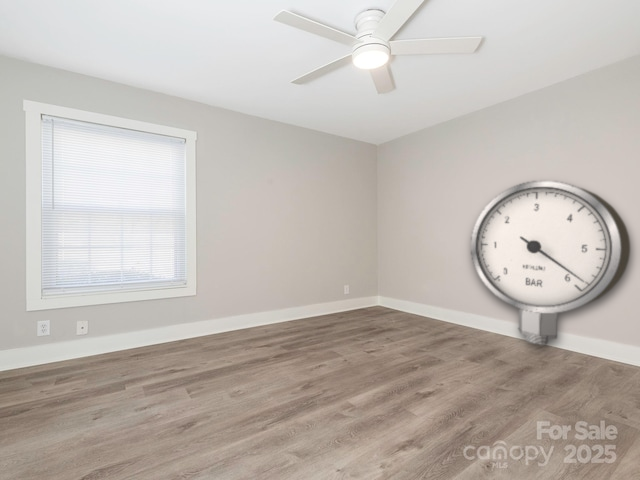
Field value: 5.8 bar
